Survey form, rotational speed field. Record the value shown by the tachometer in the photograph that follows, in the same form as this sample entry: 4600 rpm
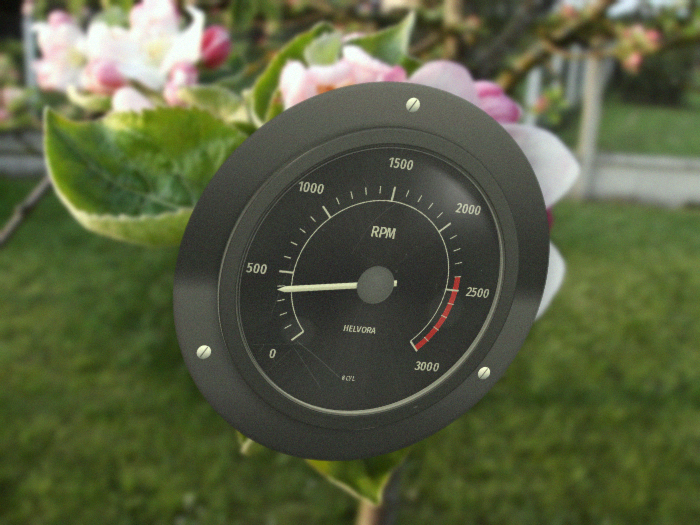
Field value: 400 rpm
